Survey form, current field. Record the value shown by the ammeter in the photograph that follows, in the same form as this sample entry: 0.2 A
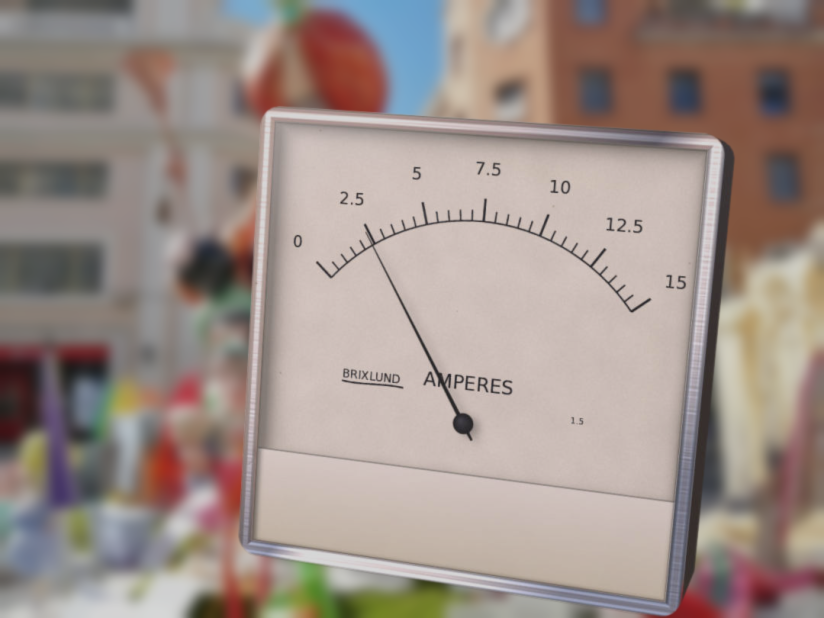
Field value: 2.5 A
